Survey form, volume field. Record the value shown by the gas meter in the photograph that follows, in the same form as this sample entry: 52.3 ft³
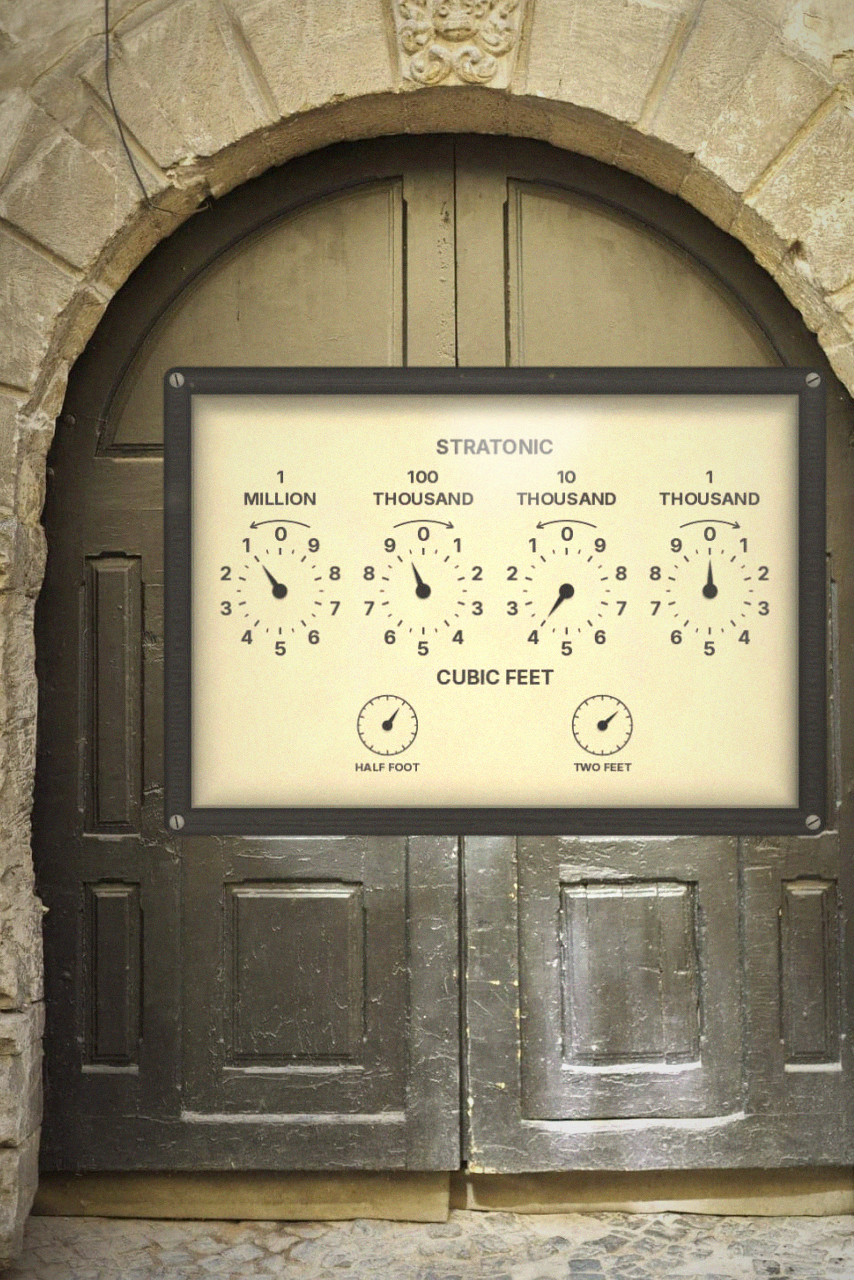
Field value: 94000 ft³
